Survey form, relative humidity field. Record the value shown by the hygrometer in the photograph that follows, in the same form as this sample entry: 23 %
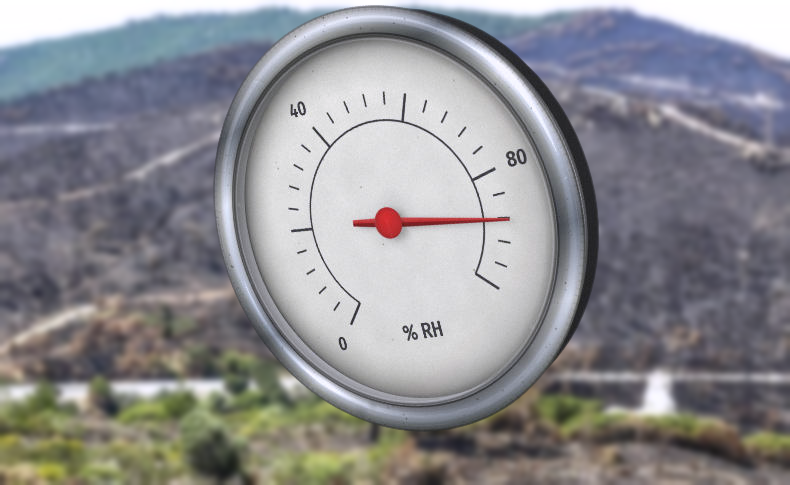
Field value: 88 %
